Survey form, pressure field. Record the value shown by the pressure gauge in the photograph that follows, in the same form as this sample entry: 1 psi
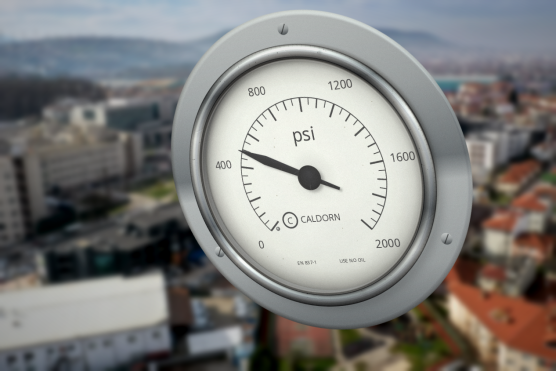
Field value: 500 psi
